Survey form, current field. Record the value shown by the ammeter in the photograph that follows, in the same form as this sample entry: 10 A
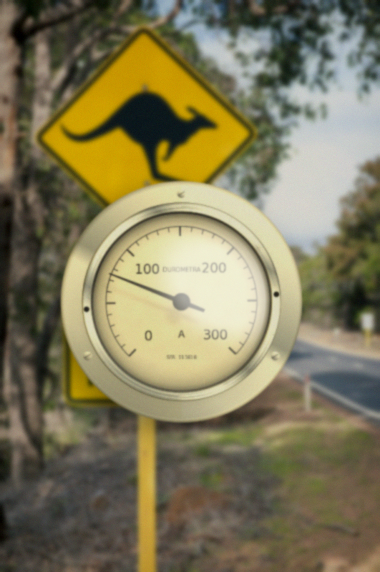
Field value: 75 A
